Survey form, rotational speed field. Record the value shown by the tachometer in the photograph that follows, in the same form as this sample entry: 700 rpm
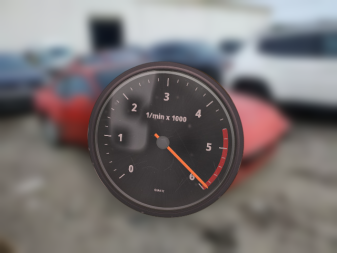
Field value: 5900 rpm
